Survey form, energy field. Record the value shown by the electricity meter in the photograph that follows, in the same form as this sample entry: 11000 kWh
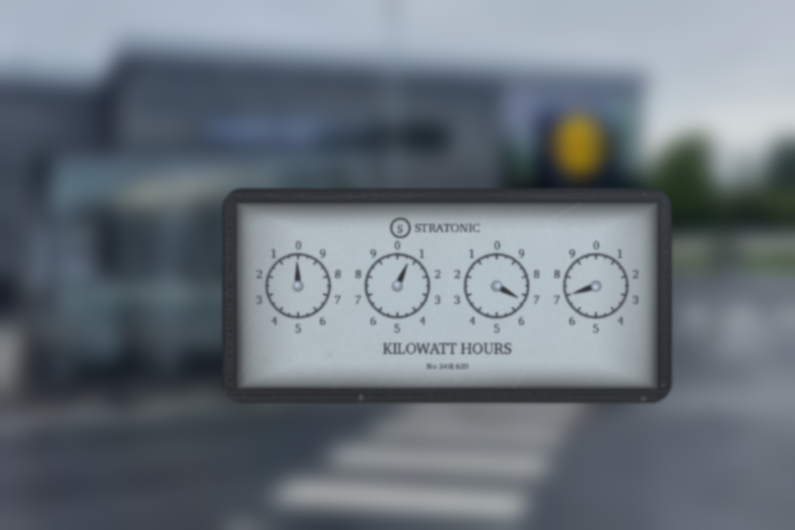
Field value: 67 kWh
